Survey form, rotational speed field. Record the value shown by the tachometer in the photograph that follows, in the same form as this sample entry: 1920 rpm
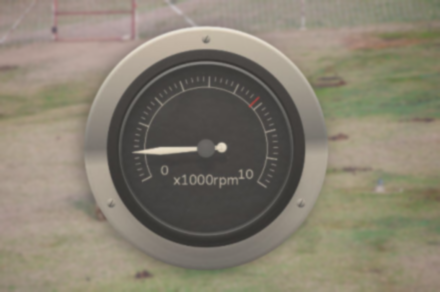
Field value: 1000 rpm
